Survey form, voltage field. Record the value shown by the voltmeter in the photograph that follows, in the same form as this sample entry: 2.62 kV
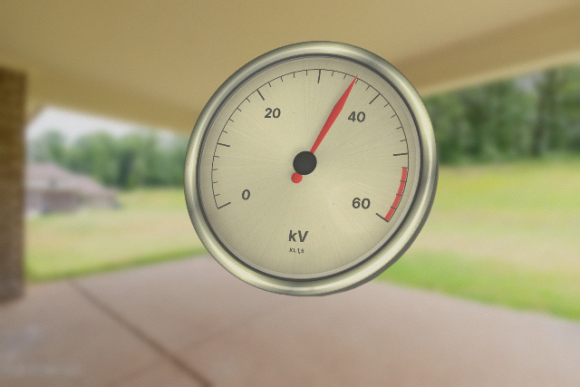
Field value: 36 kV
